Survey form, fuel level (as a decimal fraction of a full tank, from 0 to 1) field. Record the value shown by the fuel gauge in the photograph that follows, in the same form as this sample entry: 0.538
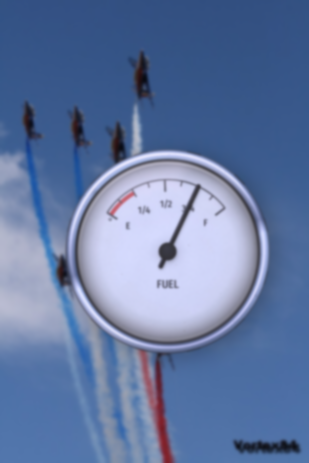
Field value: 0.75
